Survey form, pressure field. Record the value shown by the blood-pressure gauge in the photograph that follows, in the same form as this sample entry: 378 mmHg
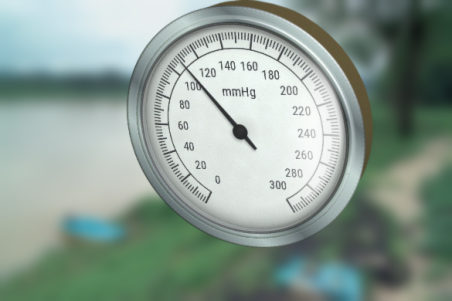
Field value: 110 mmHg
